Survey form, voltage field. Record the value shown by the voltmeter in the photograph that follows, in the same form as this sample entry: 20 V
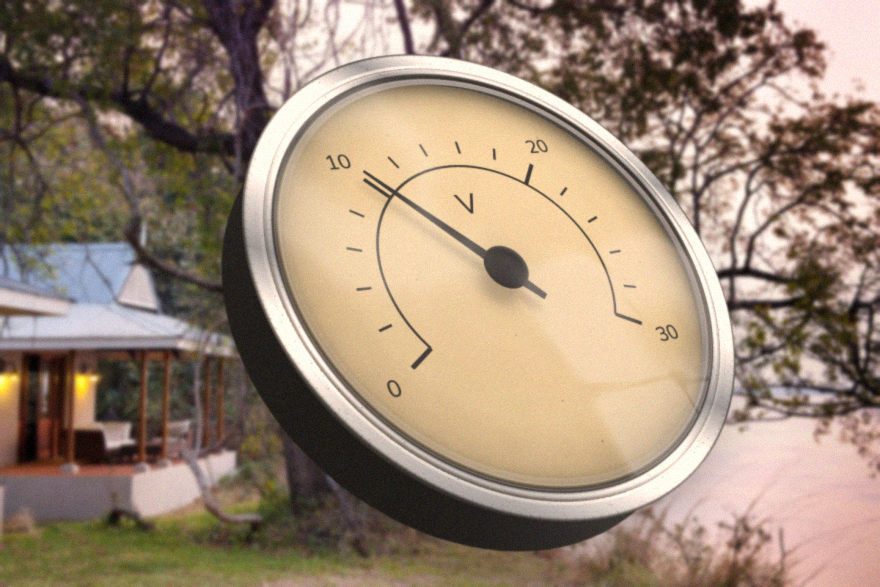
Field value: 10 V
